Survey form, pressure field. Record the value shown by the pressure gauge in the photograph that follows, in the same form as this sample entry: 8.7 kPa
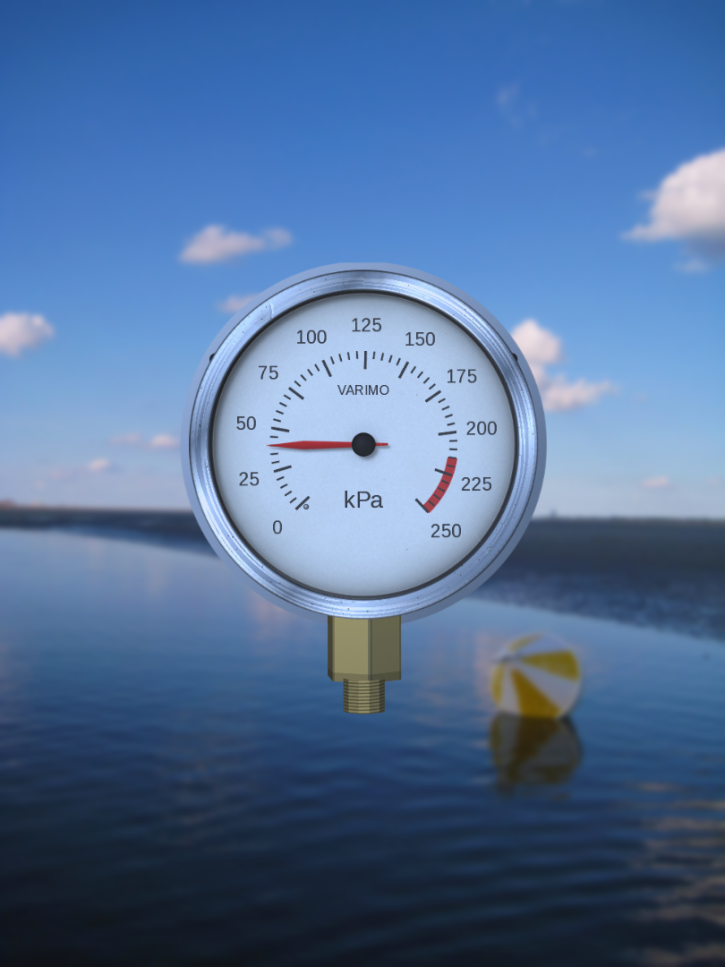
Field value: 40 kPa
